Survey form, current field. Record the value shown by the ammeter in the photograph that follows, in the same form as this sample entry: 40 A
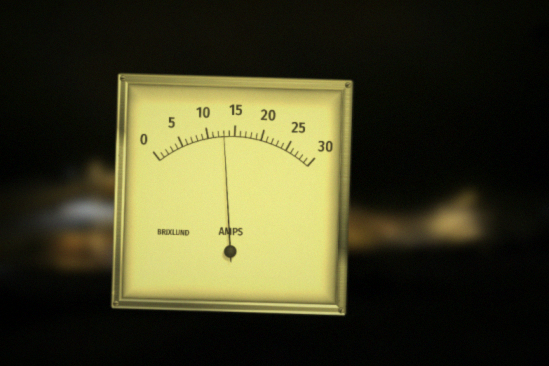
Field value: 13 A
